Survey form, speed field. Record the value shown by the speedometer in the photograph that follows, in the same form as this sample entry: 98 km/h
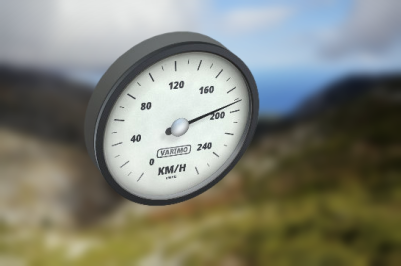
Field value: 190 km/h
